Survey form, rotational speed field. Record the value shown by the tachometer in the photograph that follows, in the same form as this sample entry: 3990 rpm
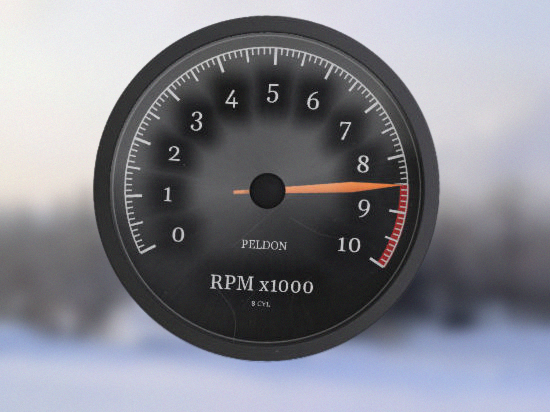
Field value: 8500 rpm
